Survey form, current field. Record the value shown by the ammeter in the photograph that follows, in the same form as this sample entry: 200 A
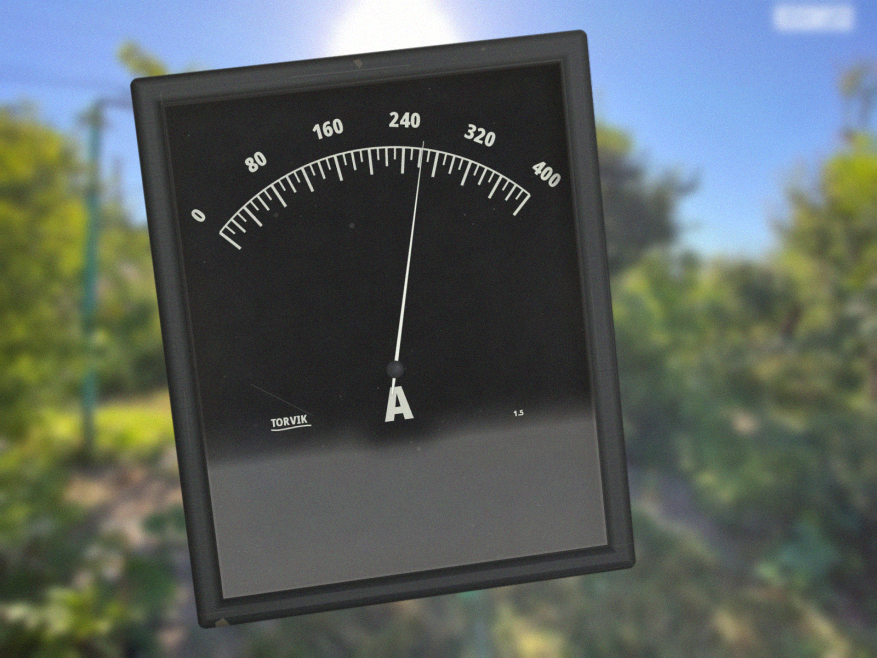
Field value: 260 A
